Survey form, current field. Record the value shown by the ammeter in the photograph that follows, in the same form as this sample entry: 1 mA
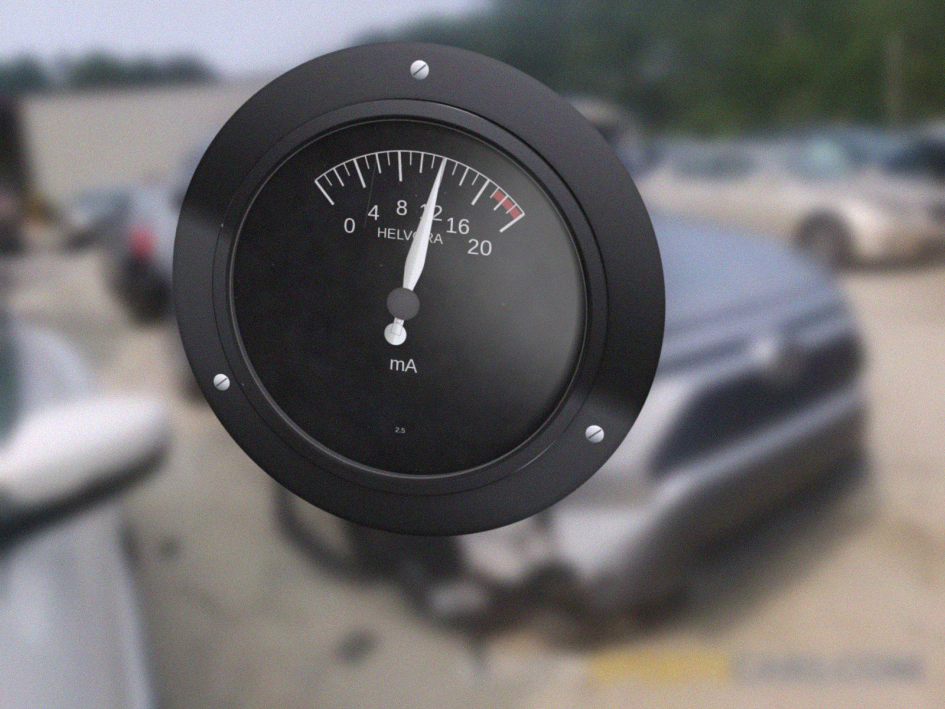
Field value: 12 mA
